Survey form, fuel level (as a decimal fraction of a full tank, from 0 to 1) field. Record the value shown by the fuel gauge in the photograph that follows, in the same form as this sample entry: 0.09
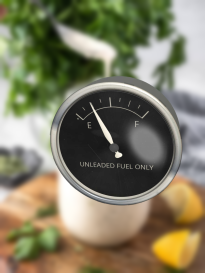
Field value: 0.25
